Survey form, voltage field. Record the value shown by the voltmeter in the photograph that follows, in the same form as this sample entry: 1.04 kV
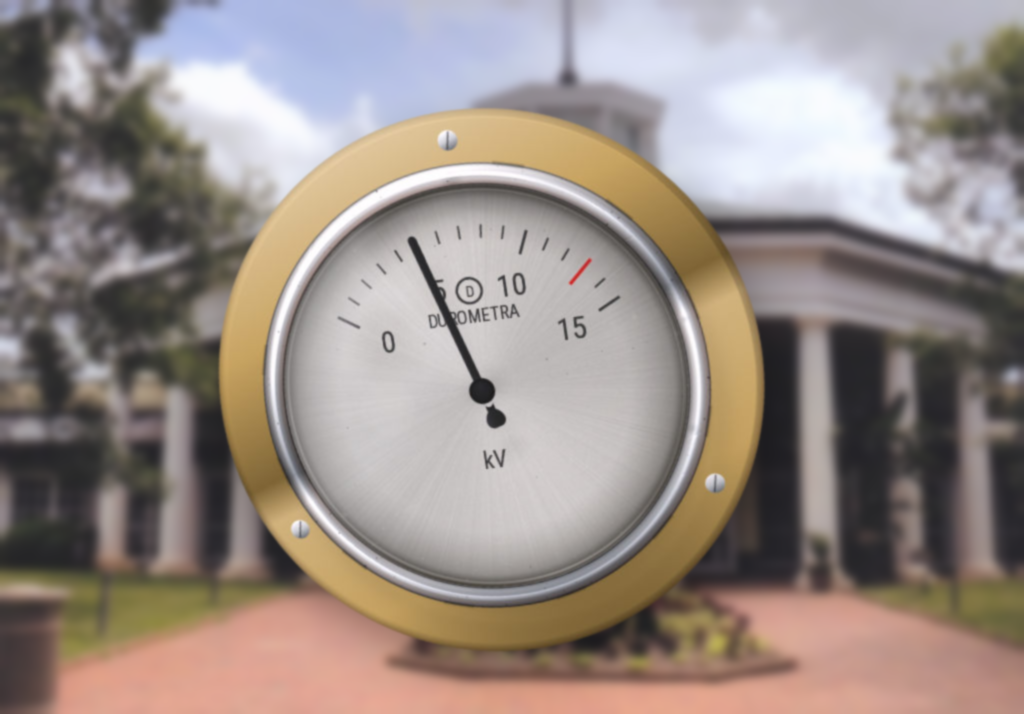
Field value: 5 kV
